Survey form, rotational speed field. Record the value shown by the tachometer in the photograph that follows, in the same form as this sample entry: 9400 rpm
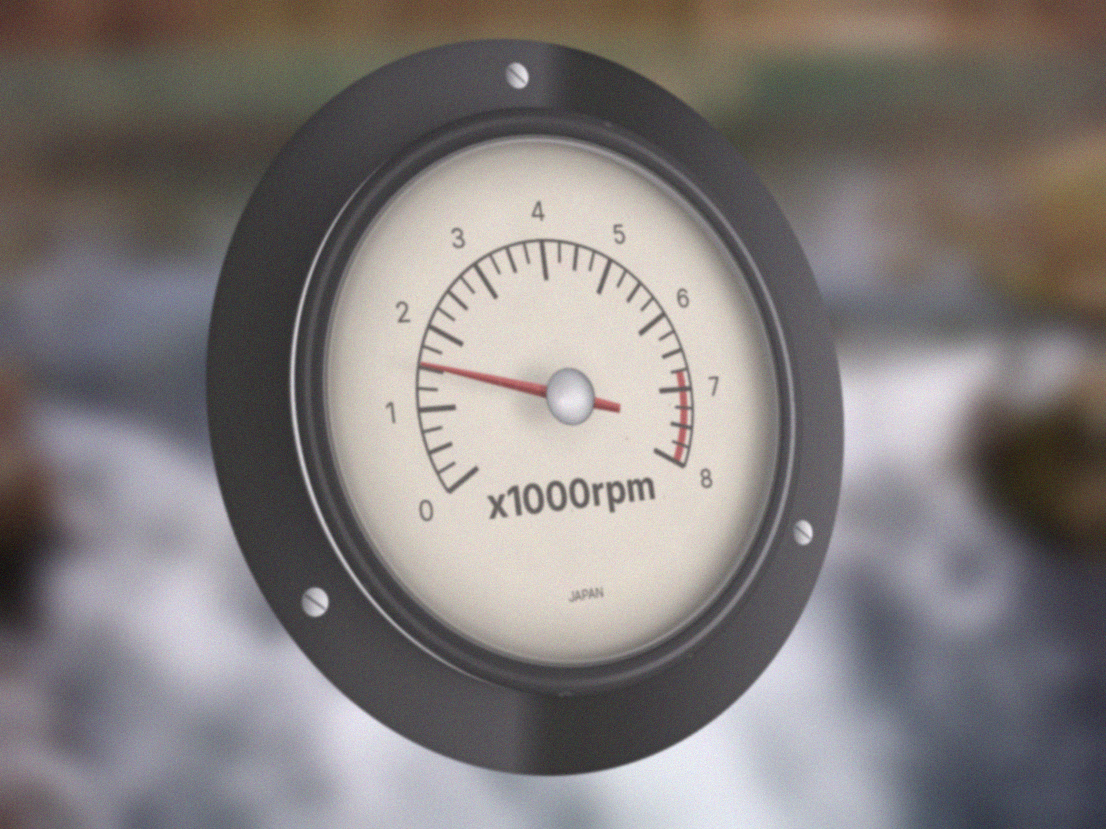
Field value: 1500 rpm
